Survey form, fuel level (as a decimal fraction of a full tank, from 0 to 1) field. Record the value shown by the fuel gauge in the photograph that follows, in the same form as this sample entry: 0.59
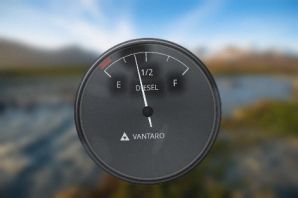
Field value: 0.375
